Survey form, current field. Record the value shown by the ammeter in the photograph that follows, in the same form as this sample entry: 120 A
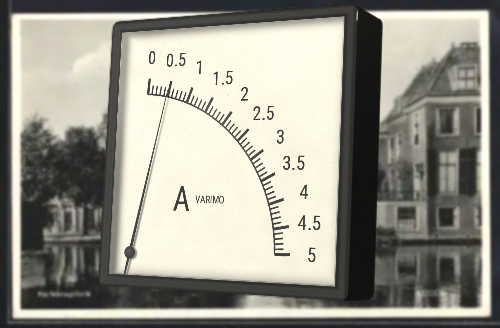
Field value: 0.5 A
